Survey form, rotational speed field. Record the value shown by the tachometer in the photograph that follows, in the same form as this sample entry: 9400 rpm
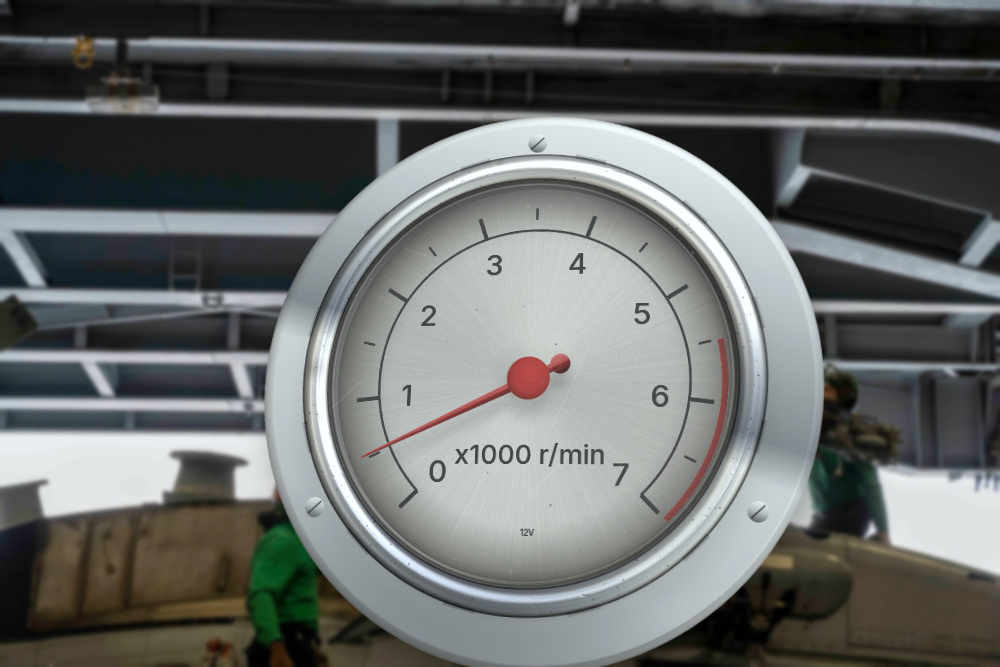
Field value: 500 rpm
